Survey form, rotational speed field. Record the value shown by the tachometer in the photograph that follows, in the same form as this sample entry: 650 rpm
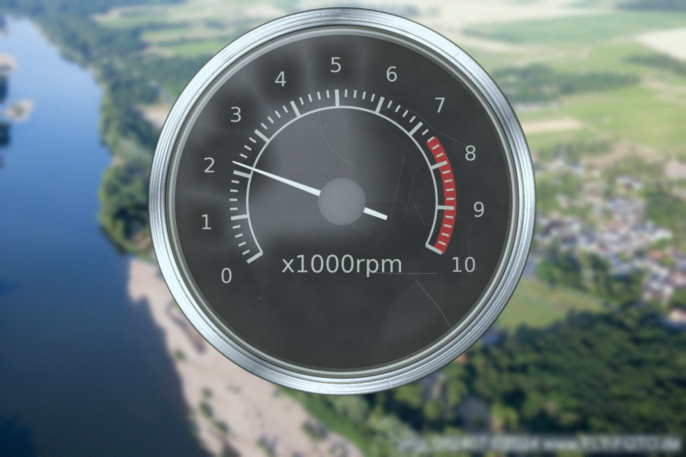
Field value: 2200 rpm
